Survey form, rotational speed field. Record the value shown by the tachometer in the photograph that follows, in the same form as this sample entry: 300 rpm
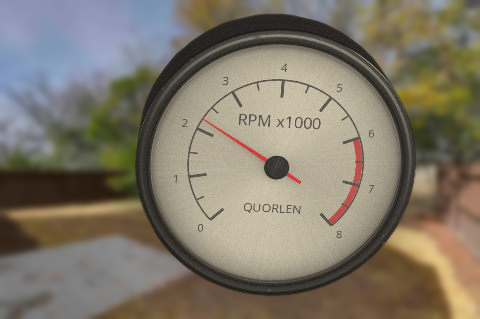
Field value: 2250 rpm
